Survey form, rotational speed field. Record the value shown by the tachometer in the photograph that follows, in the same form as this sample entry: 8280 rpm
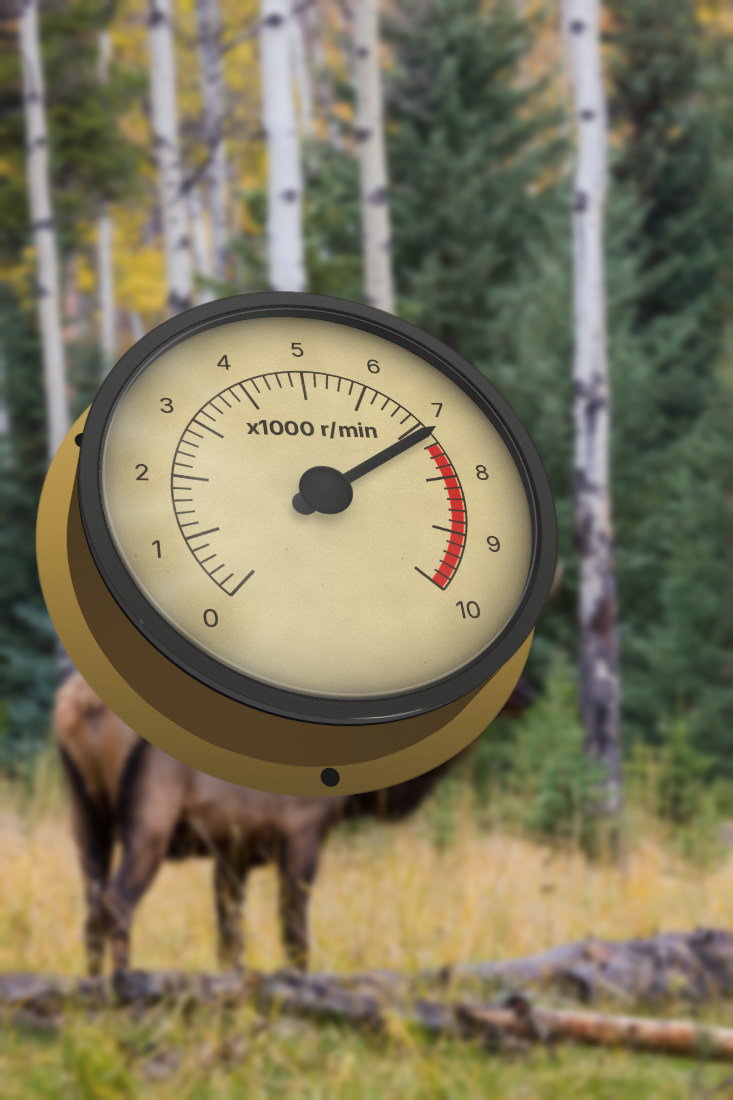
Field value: 7200 rpm
